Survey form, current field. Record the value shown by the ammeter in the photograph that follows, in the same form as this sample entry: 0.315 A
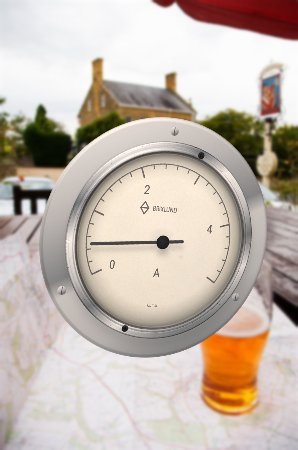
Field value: 0.5 A
